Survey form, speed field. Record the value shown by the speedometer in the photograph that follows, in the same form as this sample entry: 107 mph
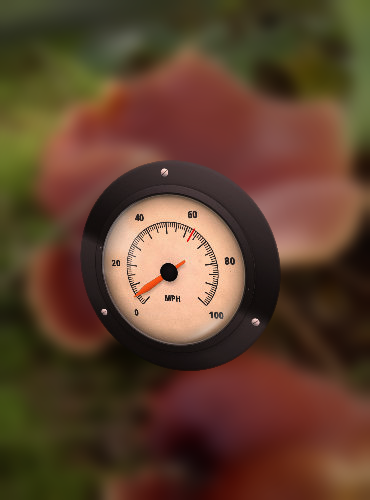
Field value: 5 mph
